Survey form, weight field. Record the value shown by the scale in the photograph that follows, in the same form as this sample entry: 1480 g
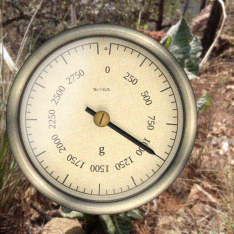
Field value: 1000 g
